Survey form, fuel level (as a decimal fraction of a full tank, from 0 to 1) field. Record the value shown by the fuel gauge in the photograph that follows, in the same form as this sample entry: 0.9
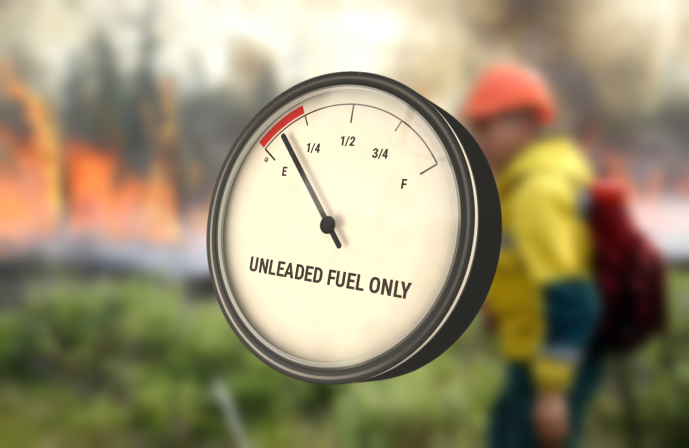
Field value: 0.125
